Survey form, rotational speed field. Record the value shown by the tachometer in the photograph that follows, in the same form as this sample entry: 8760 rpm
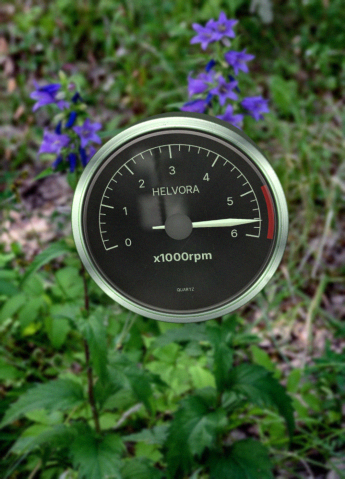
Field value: 5600 rpm
